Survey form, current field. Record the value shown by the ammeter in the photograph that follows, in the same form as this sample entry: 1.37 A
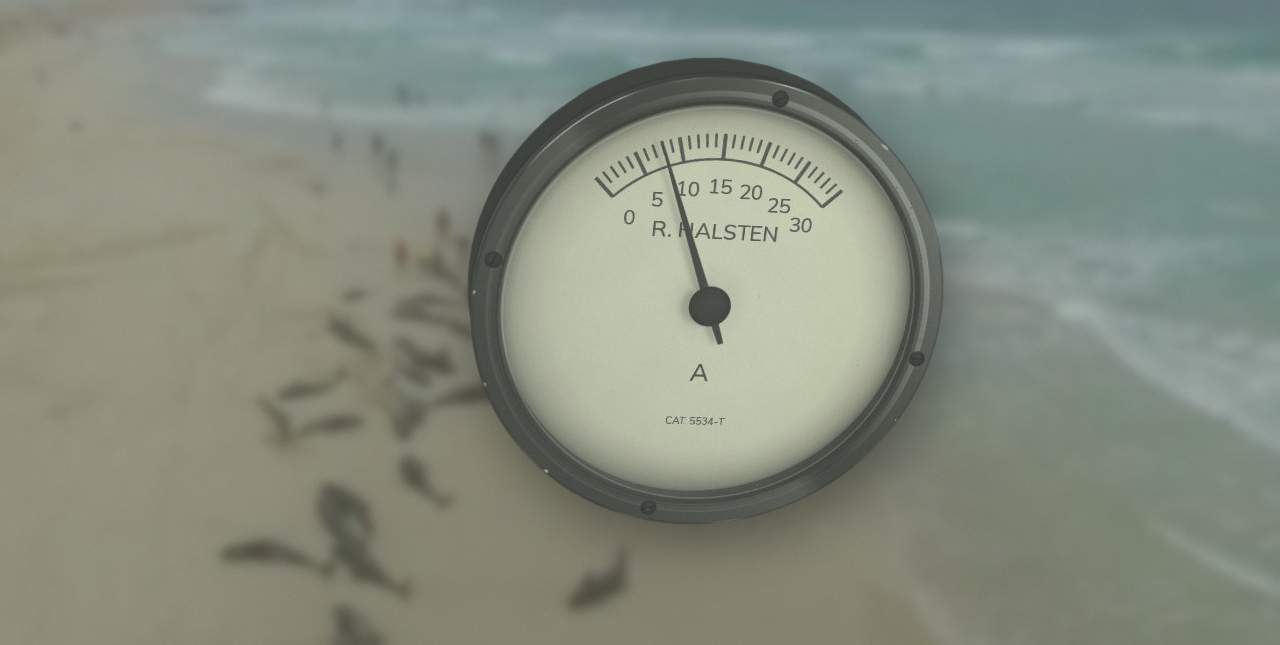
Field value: 8 A
